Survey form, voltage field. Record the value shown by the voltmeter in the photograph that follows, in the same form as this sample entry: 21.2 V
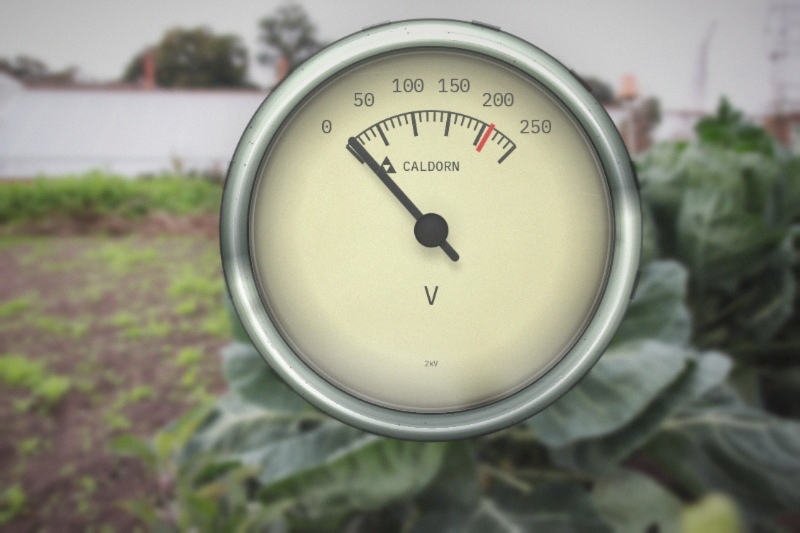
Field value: 10 V
